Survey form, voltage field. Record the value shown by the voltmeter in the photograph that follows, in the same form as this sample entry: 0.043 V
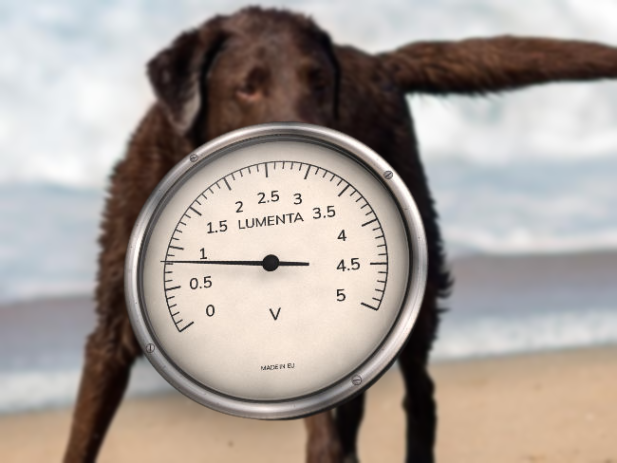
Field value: 0.8 V
